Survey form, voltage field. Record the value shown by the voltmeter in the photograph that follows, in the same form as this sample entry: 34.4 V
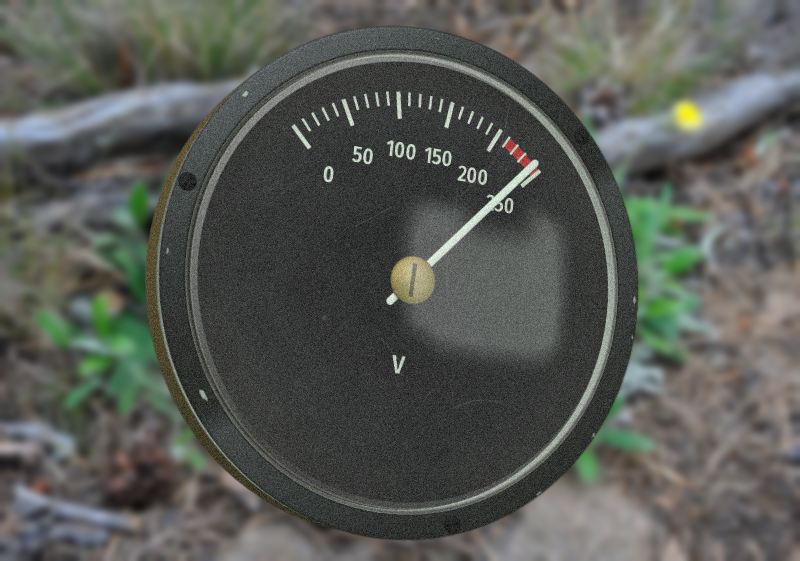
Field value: 240 V
